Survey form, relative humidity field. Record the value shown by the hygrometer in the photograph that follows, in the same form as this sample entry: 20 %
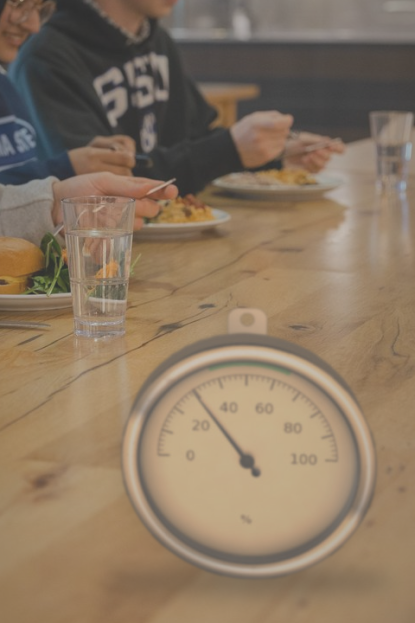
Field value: 30 %
